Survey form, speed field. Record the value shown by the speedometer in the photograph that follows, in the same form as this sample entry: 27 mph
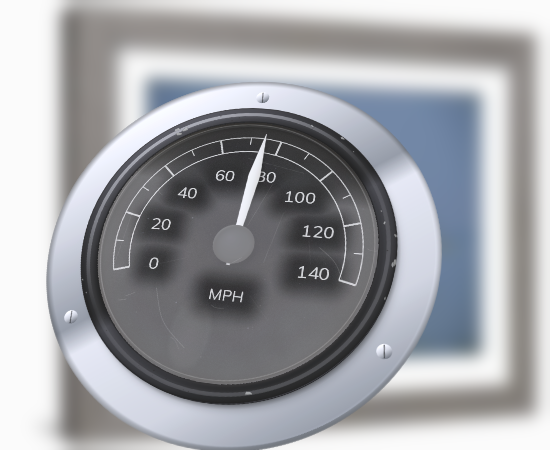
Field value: 75 mph
